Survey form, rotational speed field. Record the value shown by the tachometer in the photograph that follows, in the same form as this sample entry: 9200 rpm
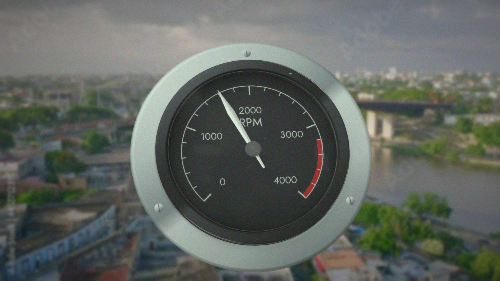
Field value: 1600 rpm
